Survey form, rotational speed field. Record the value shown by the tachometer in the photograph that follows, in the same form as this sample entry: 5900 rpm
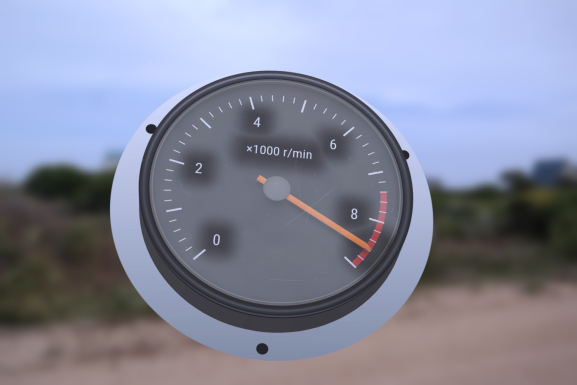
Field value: 8600 rpm
